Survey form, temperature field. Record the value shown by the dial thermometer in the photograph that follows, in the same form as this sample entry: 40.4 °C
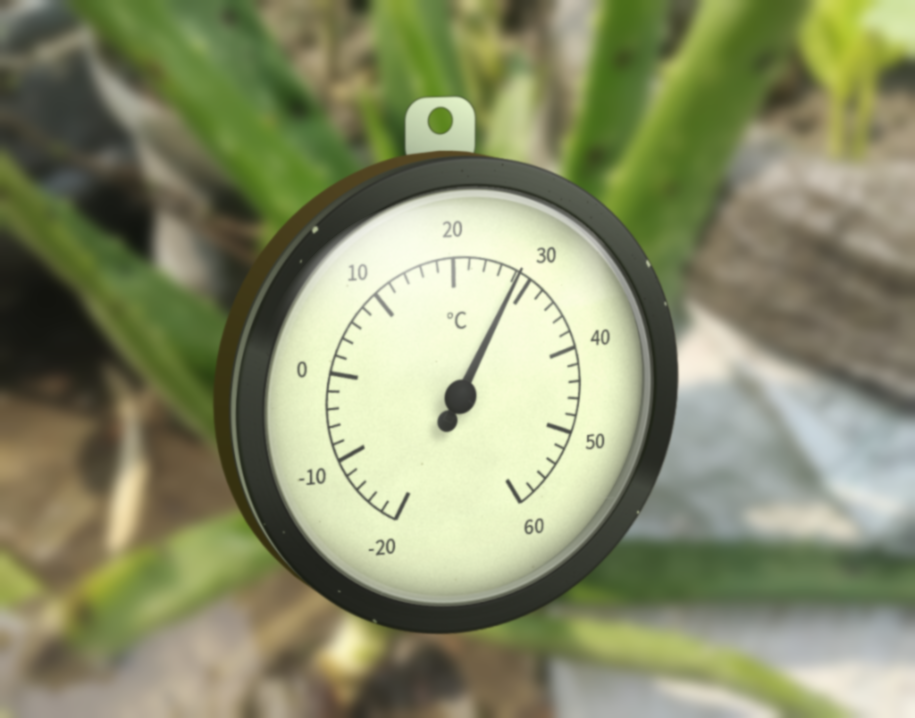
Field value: 28 °C
